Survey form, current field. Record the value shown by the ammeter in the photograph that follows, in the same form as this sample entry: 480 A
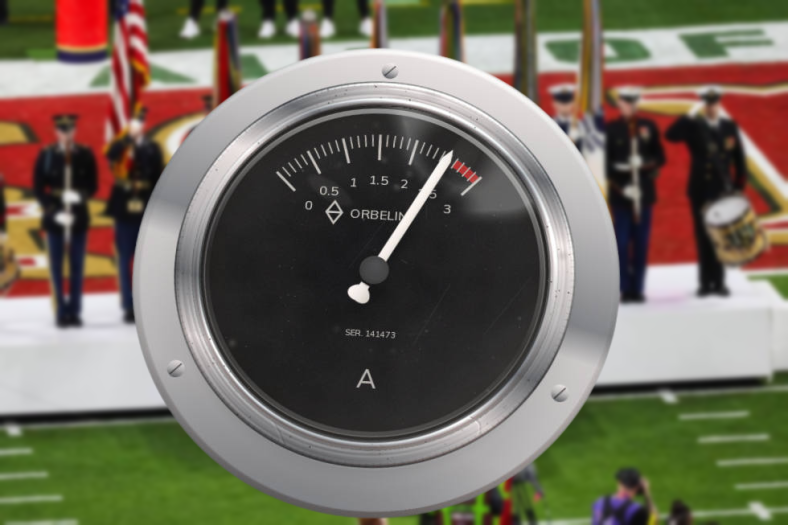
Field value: 2.5 A
